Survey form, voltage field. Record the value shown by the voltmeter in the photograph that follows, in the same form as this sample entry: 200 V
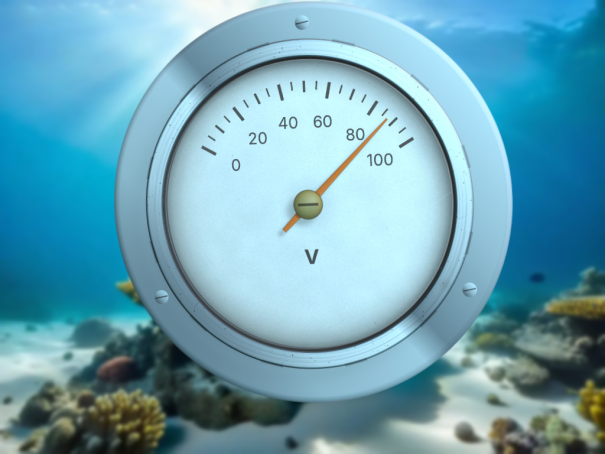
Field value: 87.5 V
